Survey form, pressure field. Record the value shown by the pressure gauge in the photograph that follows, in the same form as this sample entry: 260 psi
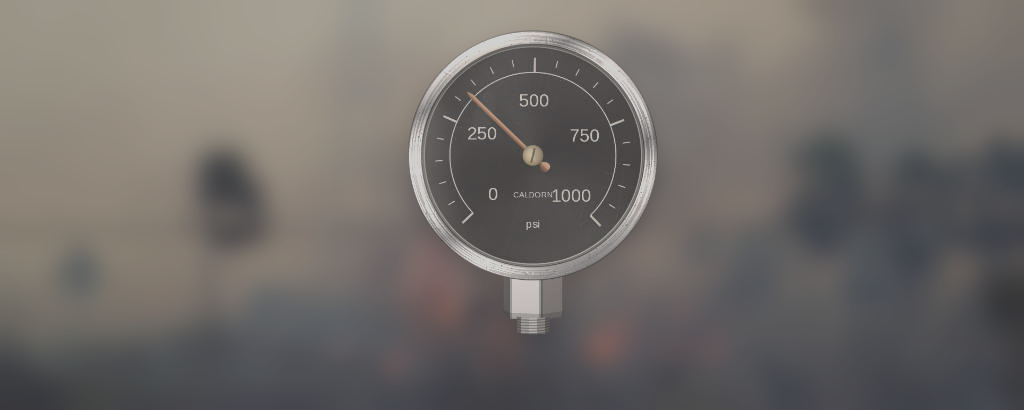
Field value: 325 psi
